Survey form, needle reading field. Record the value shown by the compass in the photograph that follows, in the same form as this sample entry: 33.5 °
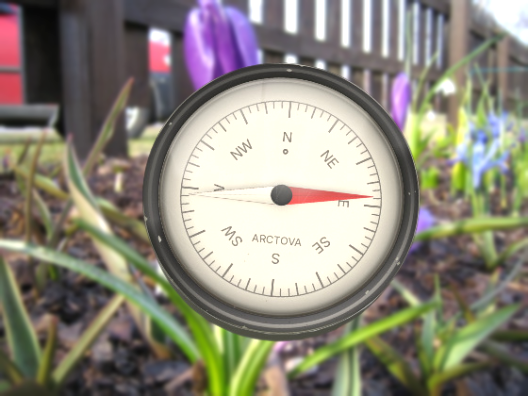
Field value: 85 °
